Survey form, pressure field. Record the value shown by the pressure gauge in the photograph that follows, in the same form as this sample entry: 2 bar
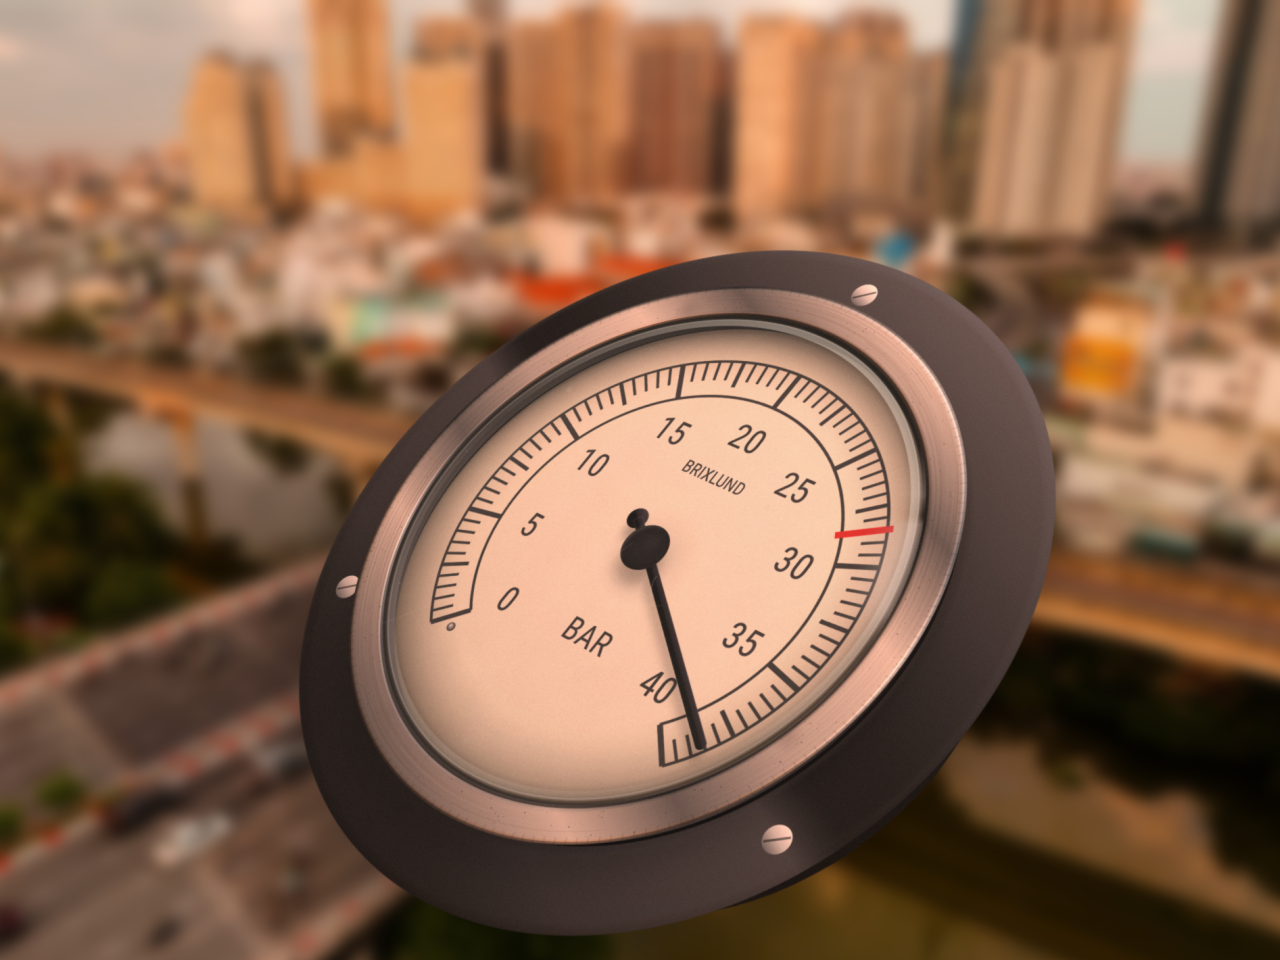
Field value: 38.5 bar
